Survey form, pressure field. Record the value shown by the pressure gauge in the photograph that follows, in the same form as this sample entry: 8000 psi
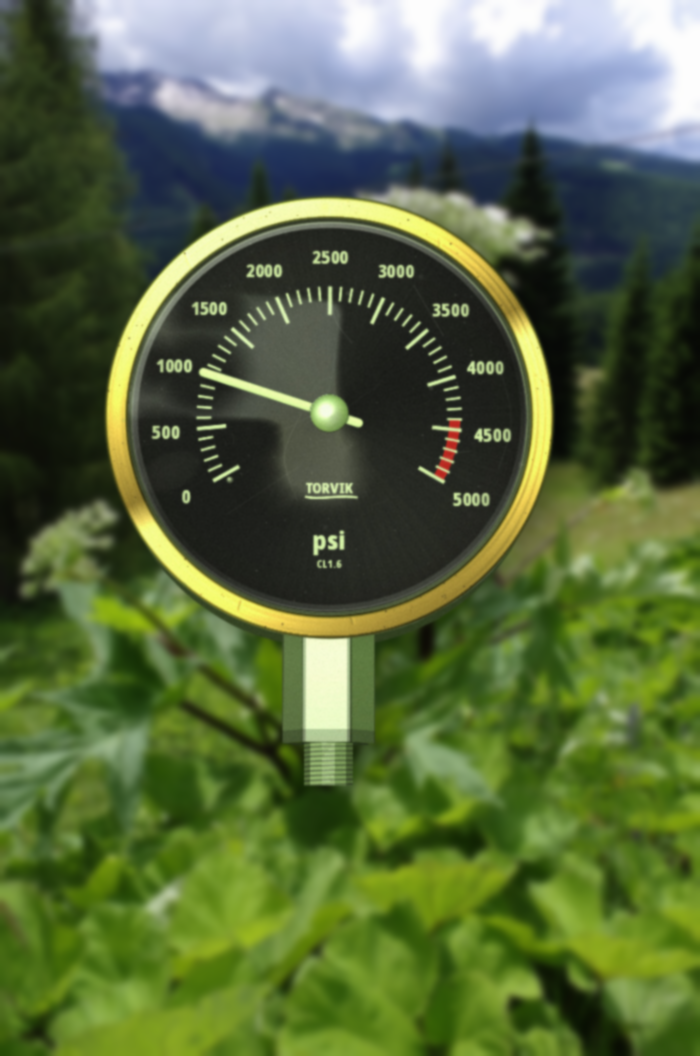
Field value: 1000 psi
